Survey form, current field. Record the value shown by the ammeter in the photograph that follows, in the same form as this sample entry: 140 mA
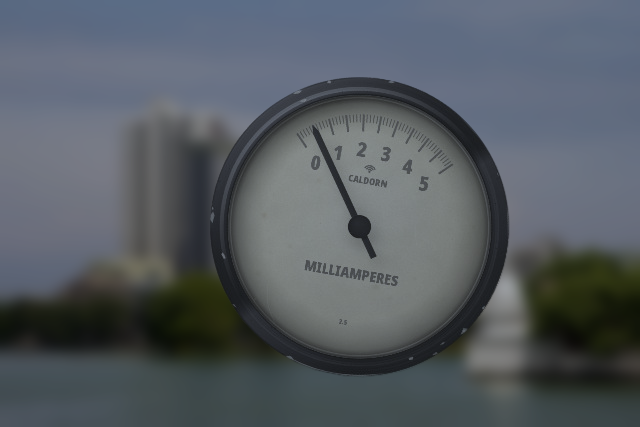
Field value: 0.5 mA
